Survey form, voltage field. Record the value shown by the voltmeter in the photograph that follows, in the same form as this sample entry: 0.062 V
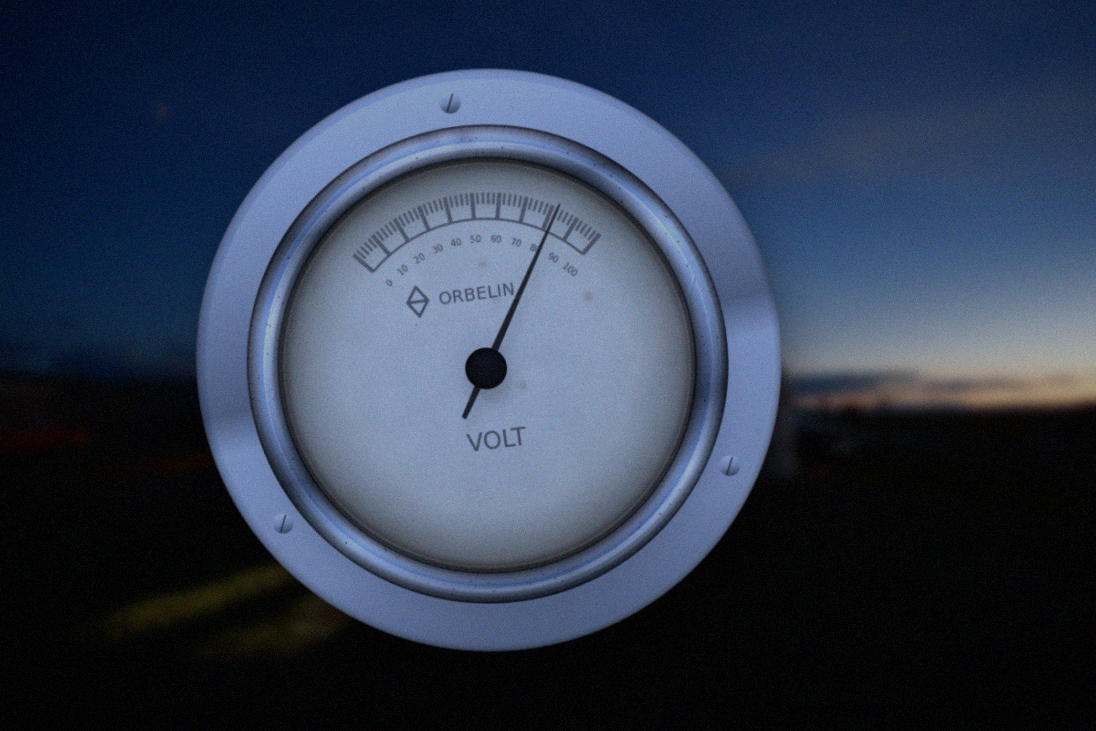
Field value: 82 V
